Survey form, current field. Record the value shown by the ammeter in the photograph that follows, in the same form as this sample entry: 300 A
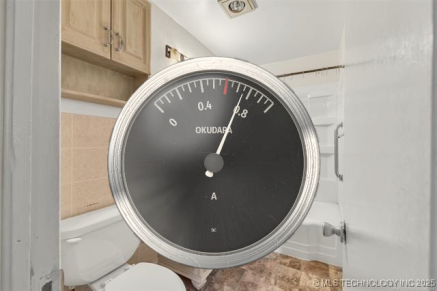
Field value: 0.75 A
